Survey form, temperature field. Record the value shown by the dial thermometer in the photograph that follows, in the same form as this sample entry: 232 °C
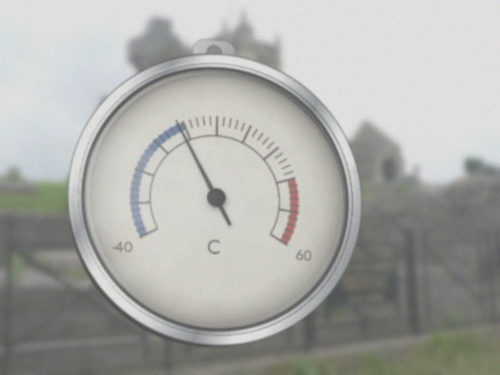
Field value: -2 °C
